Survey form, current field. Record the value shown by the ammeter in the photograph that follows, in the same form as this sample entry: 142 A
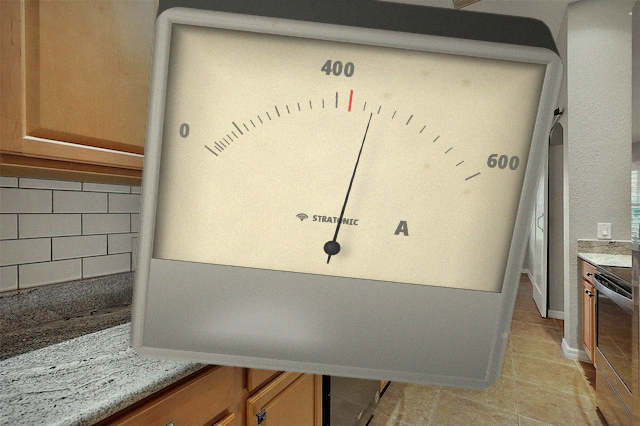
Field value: 450 A
